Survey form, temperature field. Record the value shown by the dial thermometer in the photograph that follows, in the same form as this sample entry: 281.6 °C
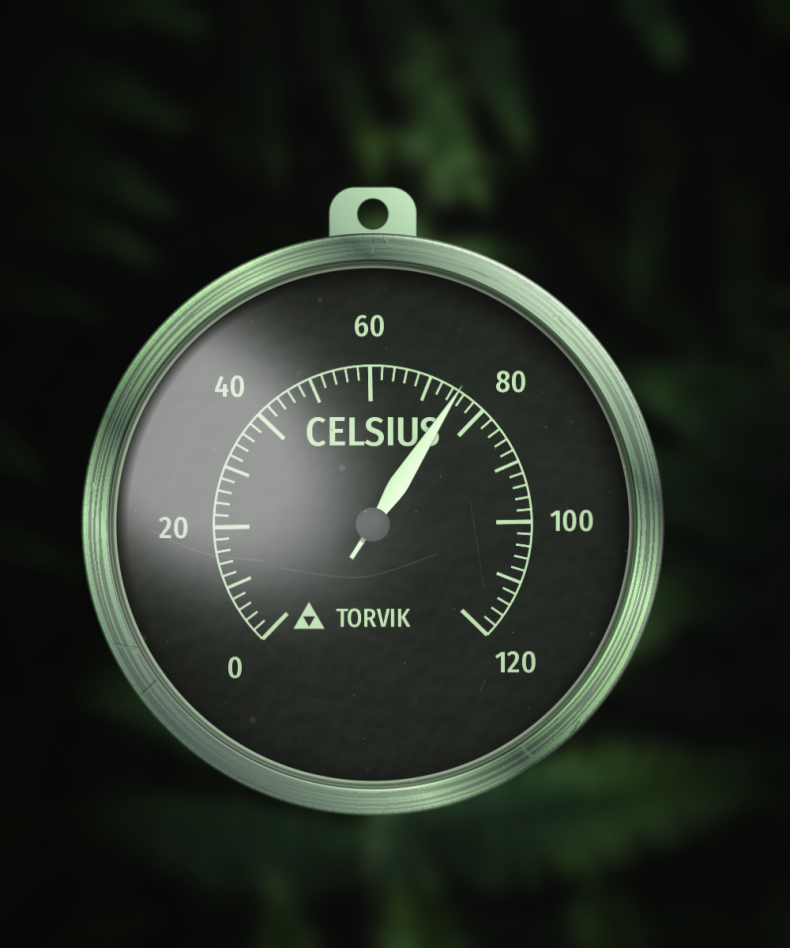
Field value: 75 °C
